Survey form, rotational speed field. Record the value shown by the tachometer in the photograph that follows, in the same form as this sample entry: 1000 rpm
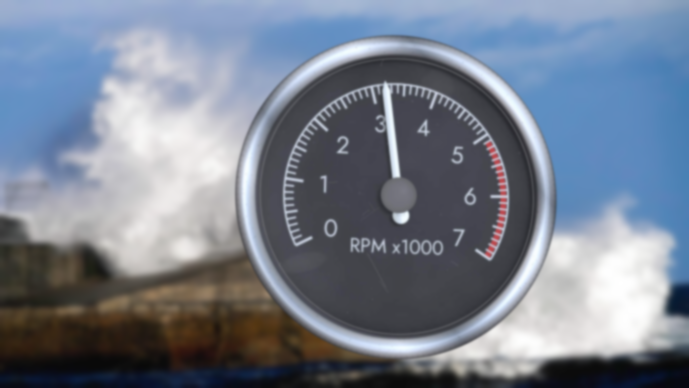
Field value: 3200 rpm
